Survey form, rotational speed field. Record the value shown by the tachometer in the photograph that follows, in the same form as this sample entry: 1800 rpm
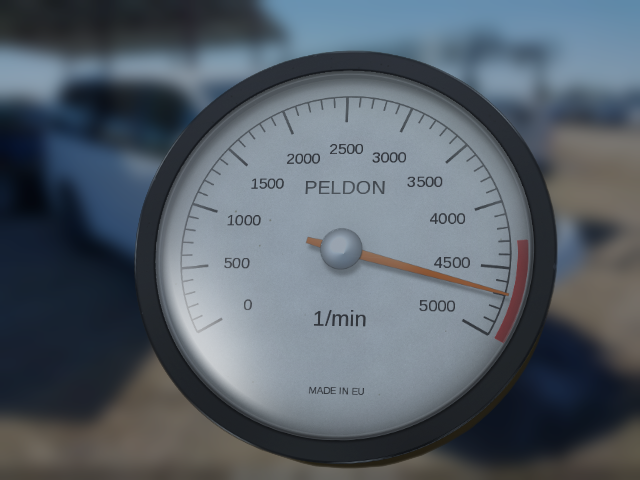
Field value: 4700 rpm
